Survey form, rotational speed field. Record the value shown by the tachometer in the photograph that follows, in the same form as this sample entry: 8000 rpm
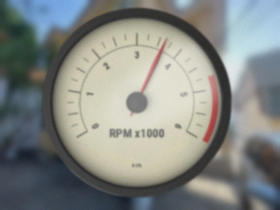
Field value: 3625 rpm
